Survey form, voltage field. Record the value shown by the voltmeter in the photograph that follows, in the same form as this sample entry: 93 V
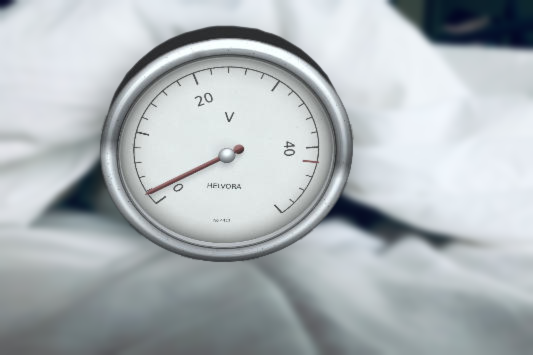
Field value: 2 V
